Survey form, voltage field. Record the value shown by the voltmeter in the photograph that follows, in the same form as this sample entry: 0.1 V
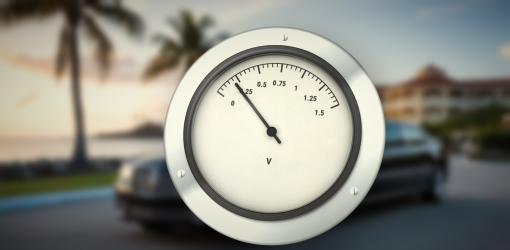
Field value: 0.2 V
